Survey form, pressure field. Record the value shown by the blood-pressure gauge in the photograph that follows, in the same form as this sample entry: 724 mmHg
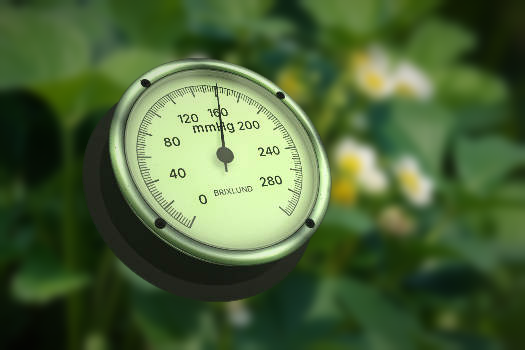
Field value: 160 mmHg
